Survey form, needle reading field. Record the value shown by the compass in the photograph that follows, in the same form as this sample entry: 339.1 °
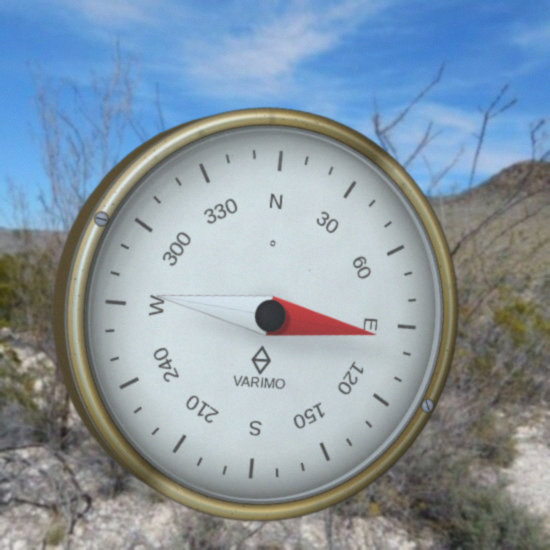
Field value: 95 °
